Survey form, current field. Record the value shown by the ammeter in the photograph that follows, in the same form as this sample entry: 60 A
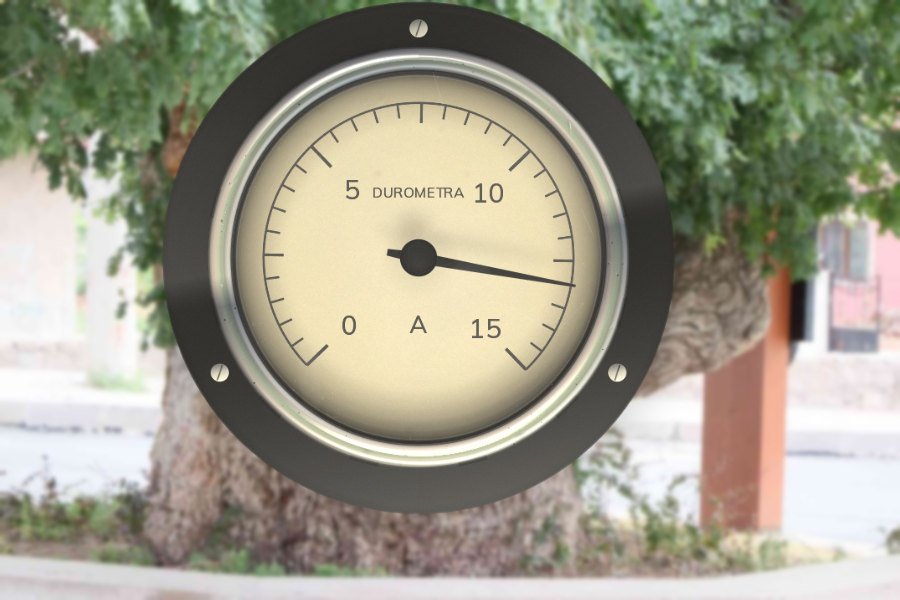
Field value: 13 A
